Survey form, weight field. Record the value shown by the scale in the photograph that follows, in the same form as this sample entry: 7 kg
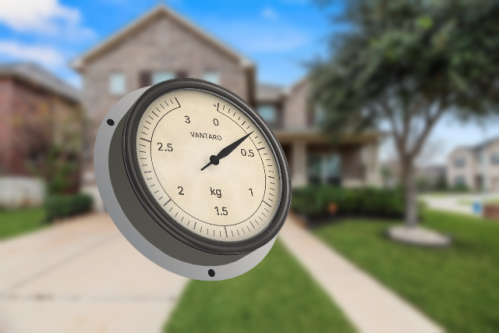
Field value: 0.35 kg
